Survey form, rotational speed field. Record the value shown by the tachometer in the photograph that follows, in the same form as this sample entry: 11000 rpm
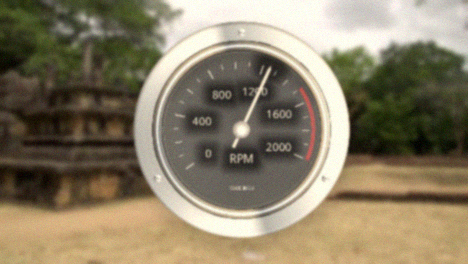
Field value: 1250 rpm
